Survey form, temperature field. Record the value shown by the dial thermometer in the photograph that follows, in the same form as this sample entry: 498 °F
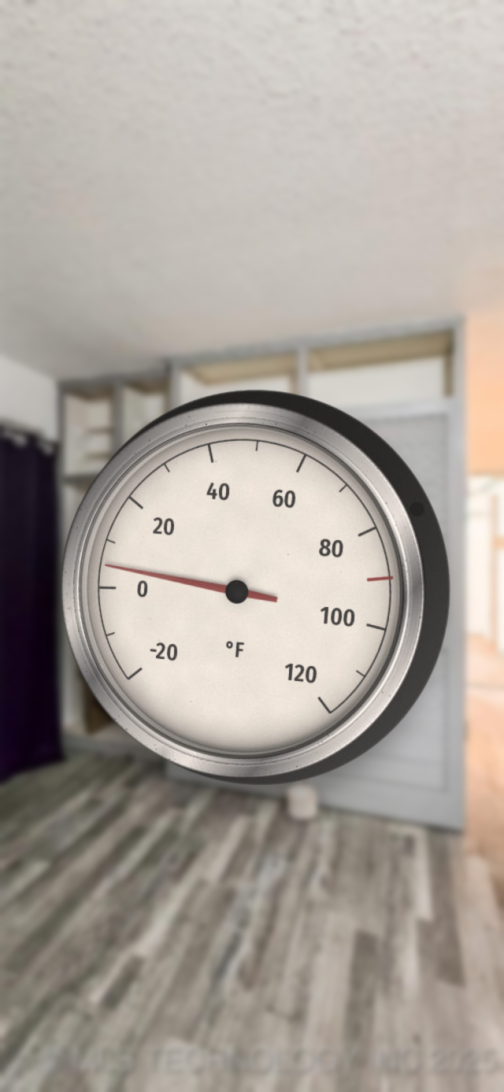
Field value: 5 °F
